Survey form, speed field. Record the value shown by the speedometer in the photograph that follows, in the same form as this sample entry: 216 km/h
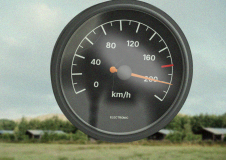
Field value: 200 km/h
